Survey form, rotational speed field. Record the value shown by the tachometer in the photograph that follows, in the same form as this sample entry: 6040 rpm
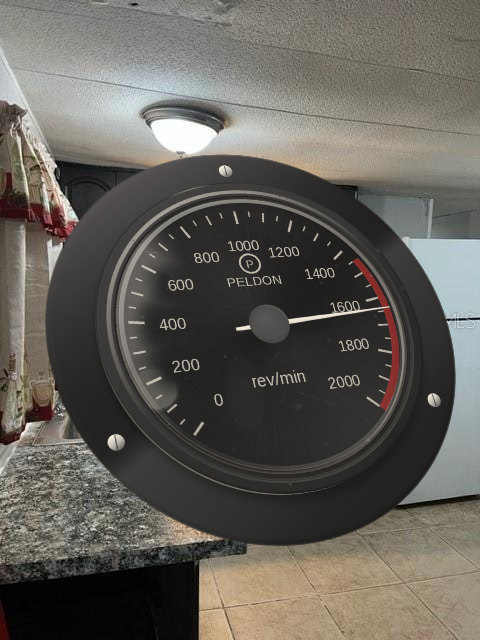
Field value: 1650 rpm
